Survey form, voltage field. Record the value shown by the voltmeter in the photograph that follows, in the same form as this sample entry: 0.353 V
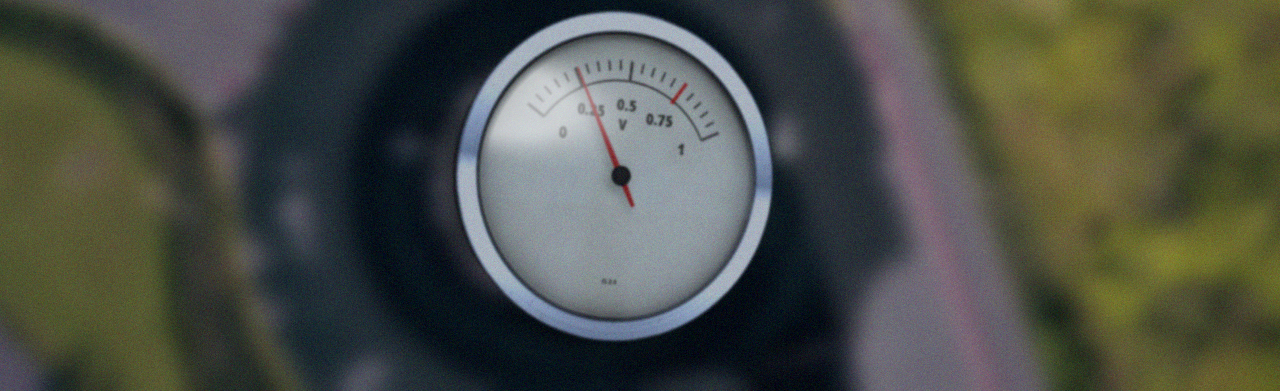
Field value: 0.25 V
